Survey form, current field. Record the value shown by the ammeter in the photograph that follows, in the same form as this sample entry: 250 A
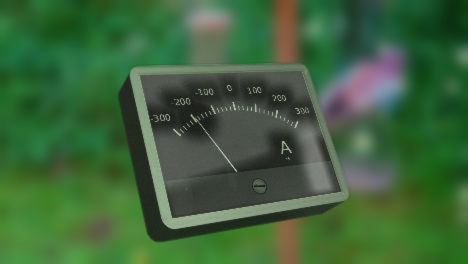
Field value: -200 A
